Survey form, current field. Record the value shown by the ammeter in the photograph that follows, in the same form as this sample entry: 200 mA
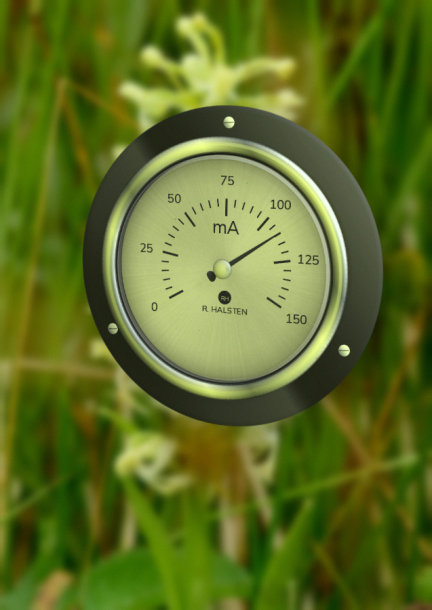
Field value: 110 mA
